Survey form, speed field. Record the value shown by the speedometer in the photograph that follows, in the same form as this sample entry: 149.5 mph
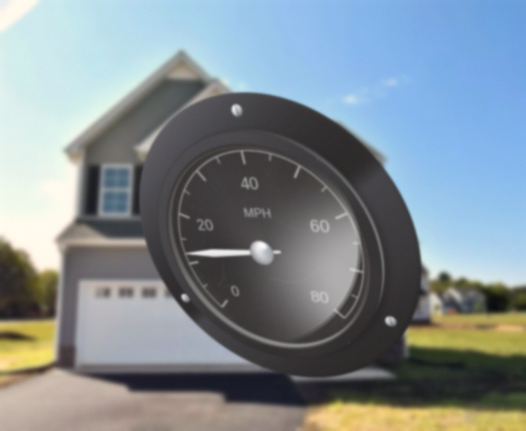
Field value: 12.5 mph
